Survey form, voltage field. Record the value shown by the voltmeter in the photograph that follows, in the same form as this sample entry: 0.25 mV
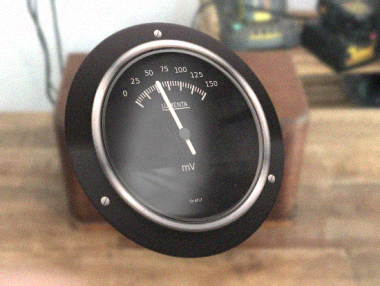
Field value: 50 mV
